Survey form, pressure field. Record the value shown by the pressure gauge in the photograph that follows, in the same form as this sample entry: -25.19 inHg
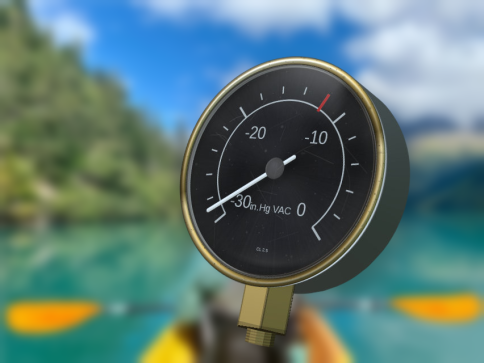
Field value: -29 inHg
